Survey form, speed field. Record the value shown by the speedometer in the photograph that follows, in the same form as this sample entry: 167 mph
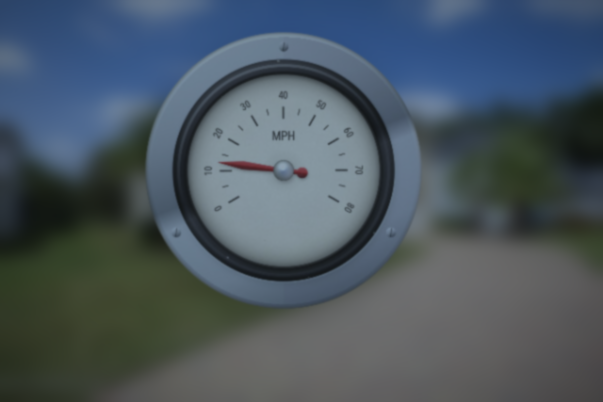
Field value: 12.5 mph
